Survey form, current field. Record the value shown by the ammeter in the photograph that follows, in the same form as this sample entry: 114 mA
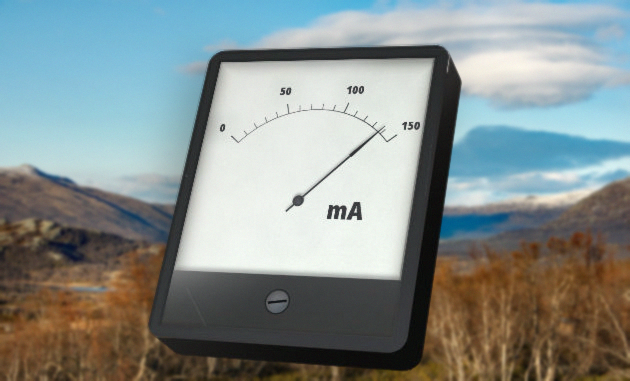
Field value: 140 mA
